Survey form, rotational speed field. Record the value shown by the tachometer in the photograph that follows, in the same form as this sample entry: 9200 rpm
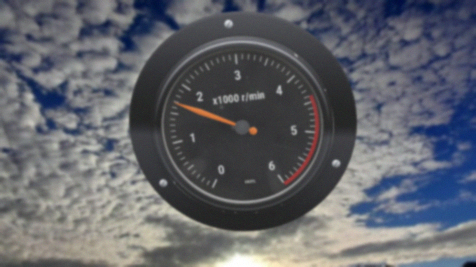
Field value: 1700 rpm
